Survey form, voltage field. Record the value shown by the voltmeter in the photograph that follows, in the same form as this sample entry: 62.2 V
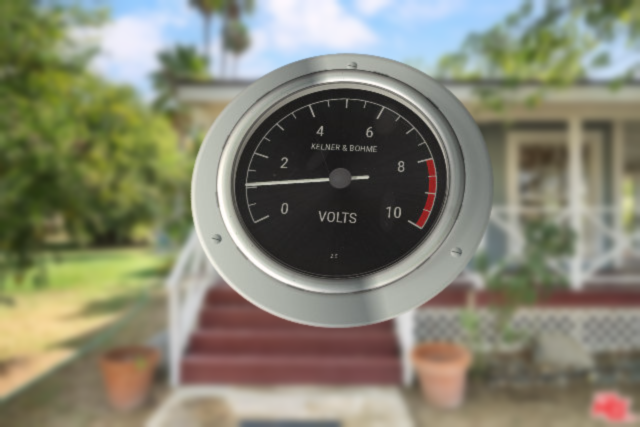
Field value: 1 V
